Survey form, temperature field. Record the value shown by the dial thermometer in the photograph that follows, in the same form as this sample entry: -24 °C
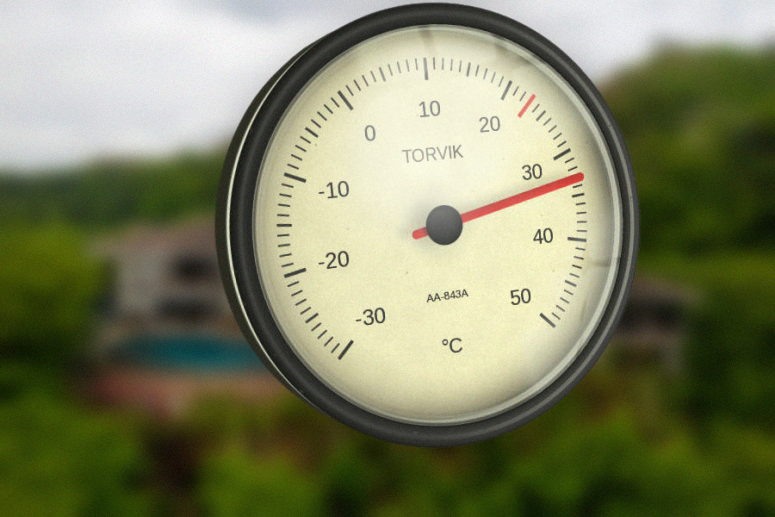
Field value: 33 °C
